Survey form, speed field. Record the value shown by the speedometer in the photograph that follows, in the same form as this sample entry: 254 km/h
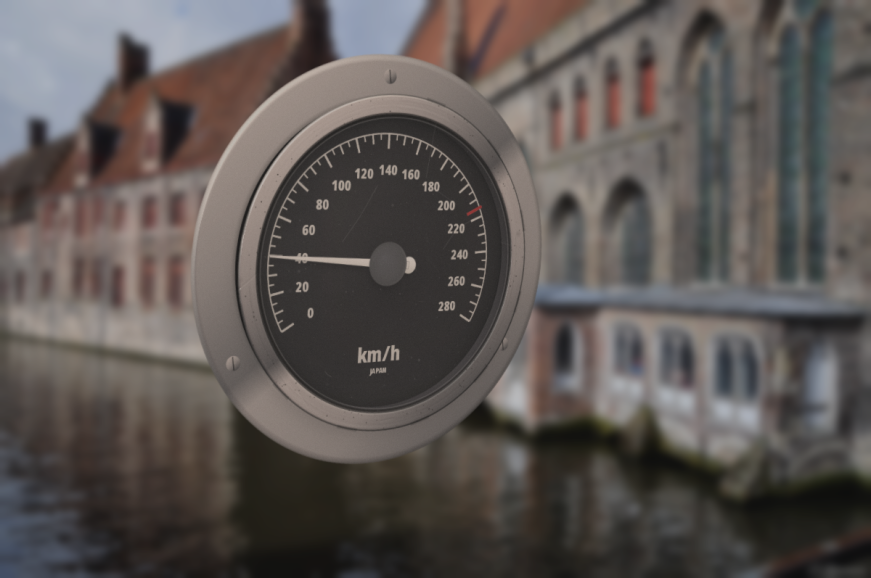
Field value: 40 km/h
